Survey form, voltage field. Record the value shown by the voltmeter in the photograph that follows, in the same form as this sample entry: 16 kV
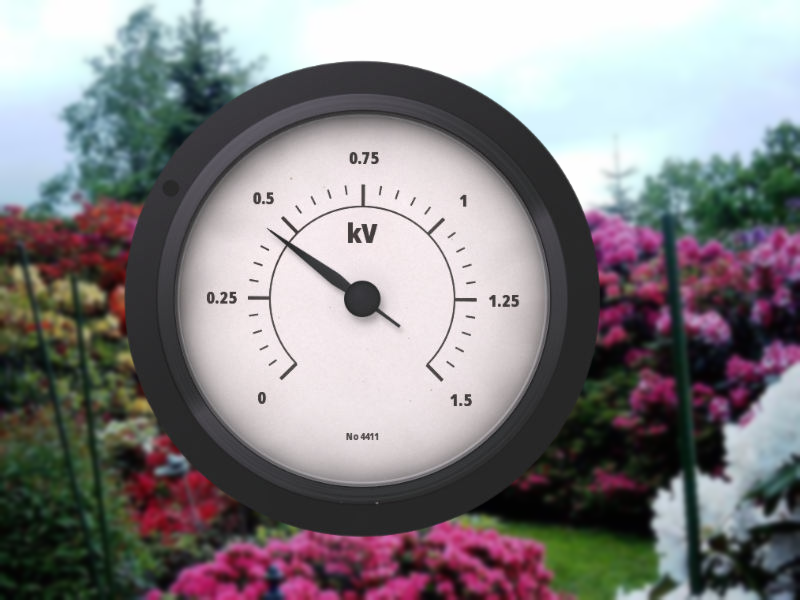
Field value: 0.45 kV
